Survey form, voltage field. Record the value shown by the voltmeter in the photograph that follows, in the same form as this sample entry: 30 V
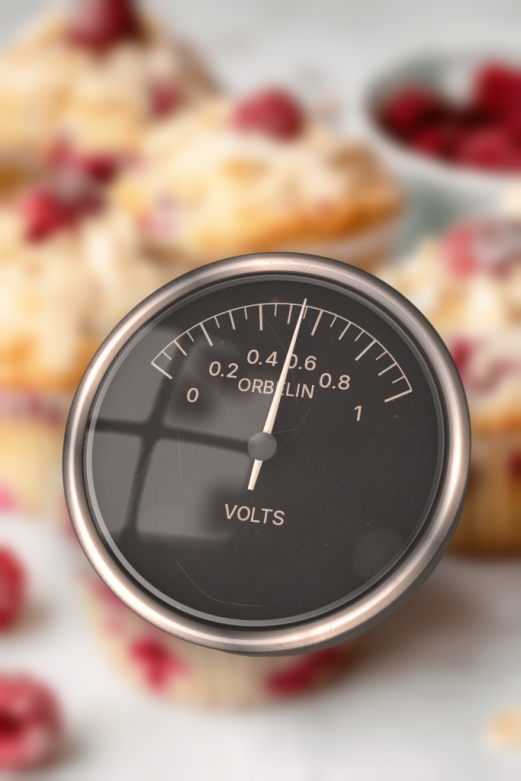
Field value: 0.55 V
